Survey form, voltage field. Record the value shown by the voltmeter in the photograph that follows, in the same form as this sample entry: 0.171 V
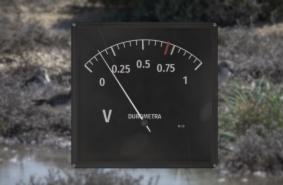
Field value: 0.15 V
